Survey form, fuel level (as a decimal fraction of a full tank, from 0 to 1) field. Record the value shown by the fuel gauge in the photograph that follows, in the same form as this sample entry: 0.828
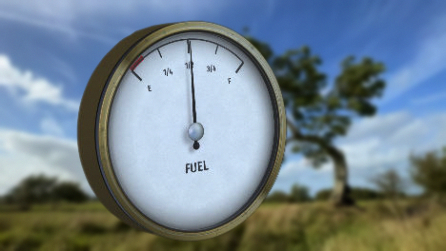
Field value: 0.5
